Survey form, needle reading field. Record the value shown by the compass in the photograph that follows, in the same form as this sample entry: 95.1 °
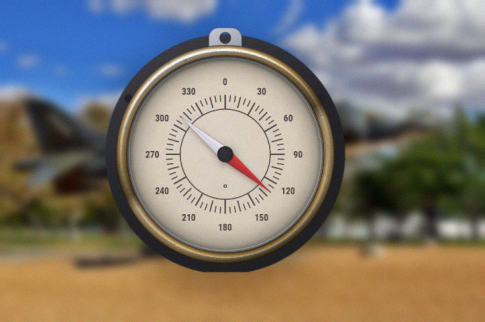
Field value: 130 °
